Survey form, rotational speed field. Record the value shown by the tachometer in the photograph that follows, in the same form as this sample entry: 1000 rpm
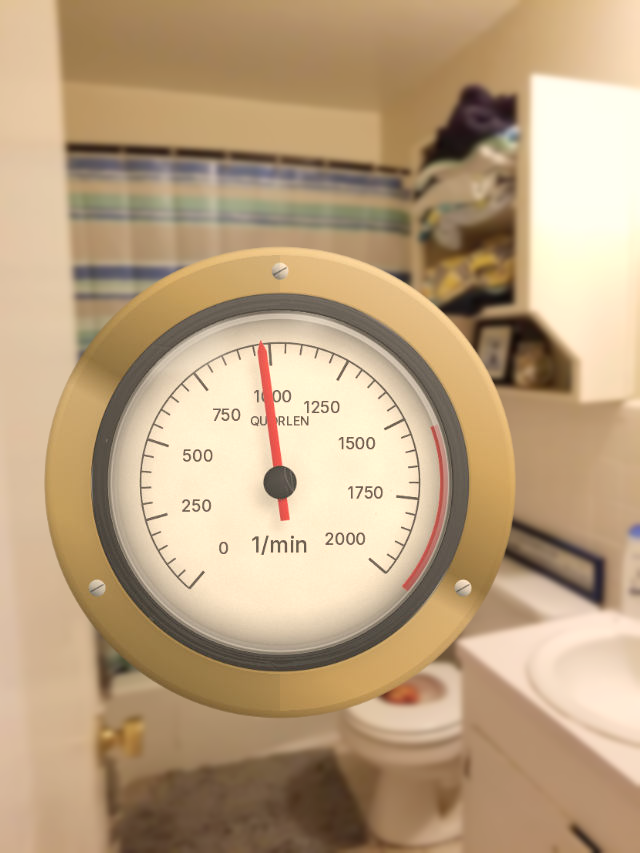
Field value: 975 rpm
